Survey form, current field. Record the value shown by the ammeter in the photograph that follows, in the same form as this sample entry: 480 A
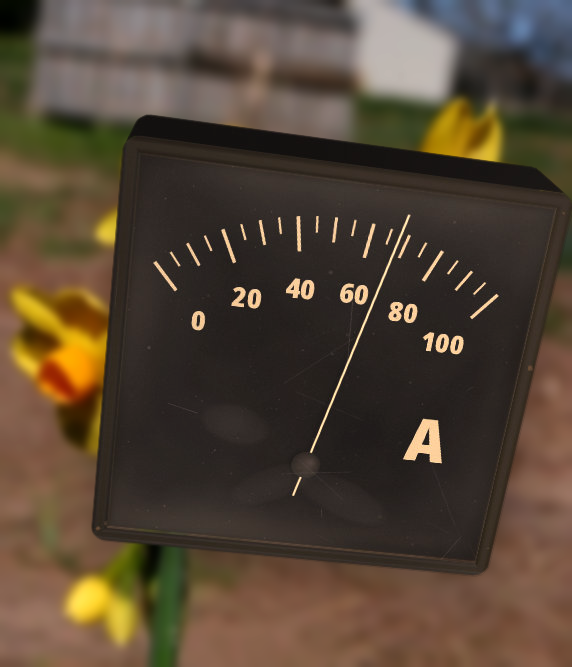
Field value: 67.5 A
